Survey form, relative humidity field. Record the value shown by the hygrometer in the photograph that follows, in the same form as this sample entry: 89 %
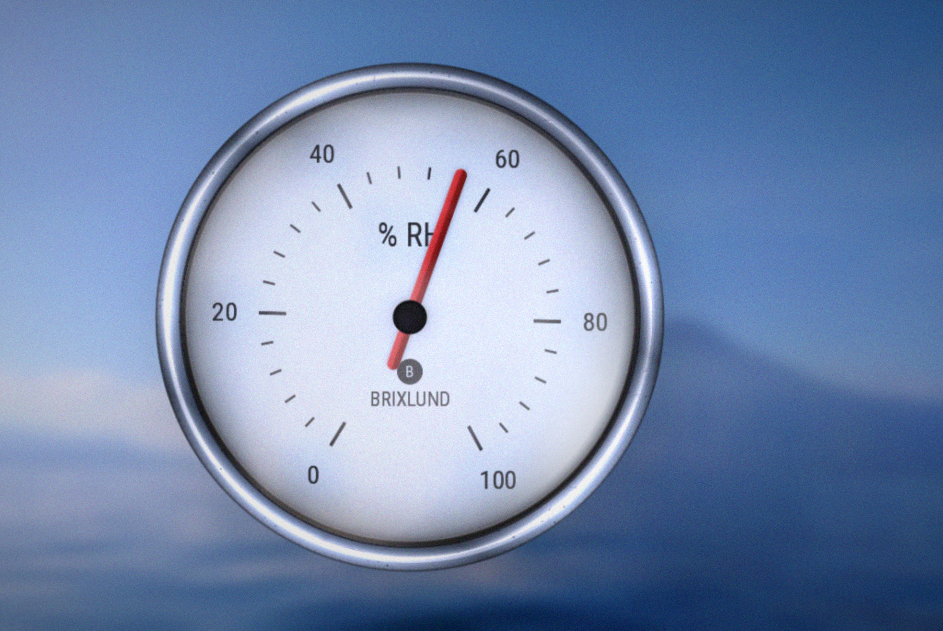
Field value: 56 %
